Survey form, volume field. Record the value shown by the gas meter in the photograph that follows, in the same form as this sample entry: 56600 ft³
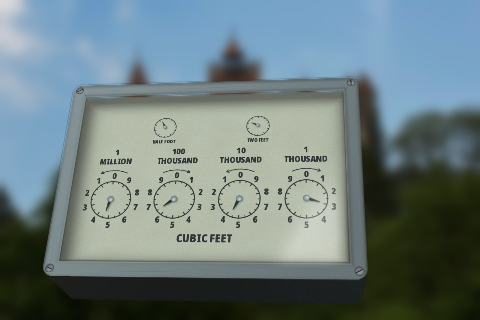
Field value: 464300 ft³
